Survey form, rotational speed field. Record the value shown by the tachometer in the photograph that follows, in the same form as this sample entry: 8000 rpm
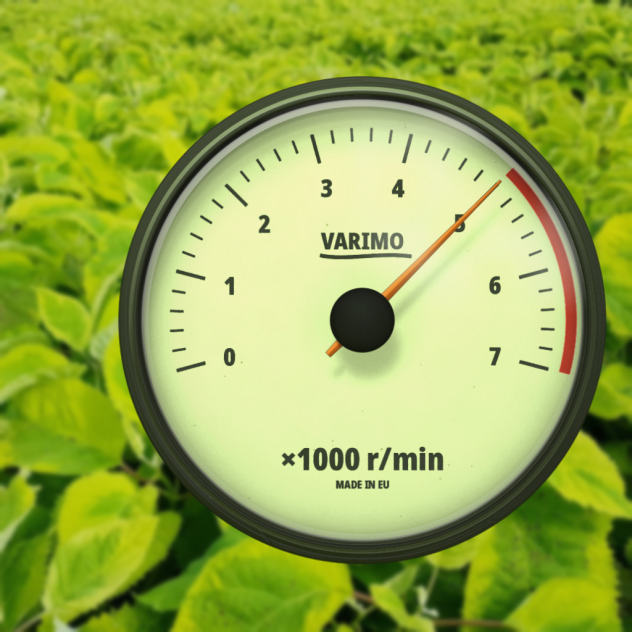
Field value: 5000 rpm
